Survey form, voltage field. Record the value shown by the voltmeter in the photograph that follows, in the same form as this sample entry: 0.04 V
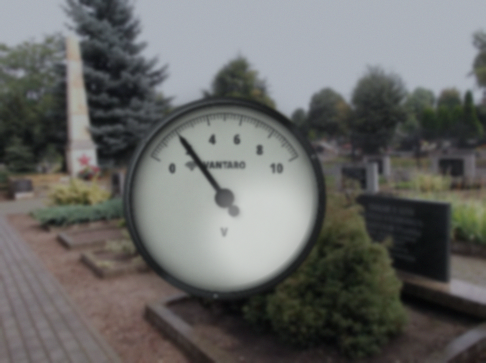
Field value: 2 V
